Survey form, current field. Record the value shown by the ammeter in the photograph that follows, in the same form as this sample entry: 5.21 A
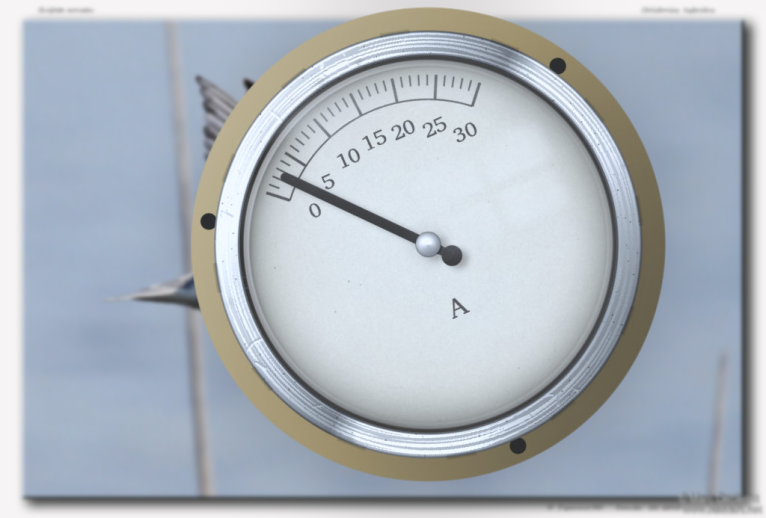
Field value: 2.5 A
